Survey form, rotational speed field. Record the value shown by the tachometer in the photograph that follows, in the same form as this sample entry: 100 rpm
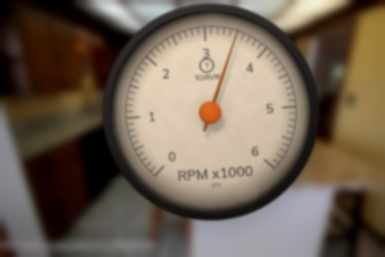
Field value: 3500 rpm
